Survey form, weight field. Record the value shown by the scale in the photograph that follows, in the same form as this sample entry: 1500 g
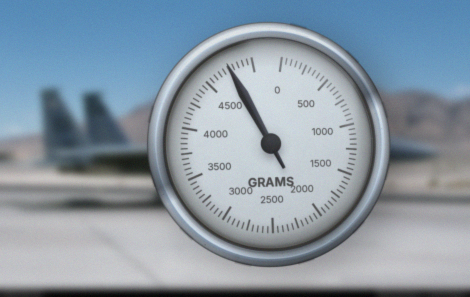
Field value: 4750 g
